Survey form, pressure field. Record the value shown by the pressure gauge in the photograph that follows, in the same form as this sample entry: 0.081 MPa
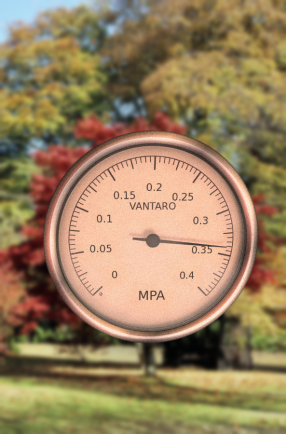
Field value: 0.34 MPa
